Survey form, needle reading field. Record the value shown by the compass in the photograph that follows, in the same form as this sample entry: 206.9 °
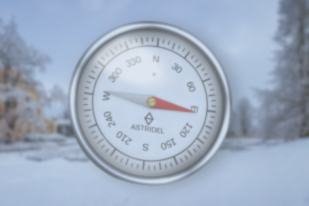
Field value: 95 °
